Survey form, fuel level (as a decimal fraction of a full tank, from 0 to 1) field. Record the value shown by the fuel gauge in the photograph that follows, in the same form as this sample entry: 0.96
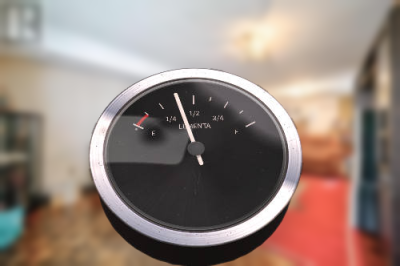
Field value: 0.375
